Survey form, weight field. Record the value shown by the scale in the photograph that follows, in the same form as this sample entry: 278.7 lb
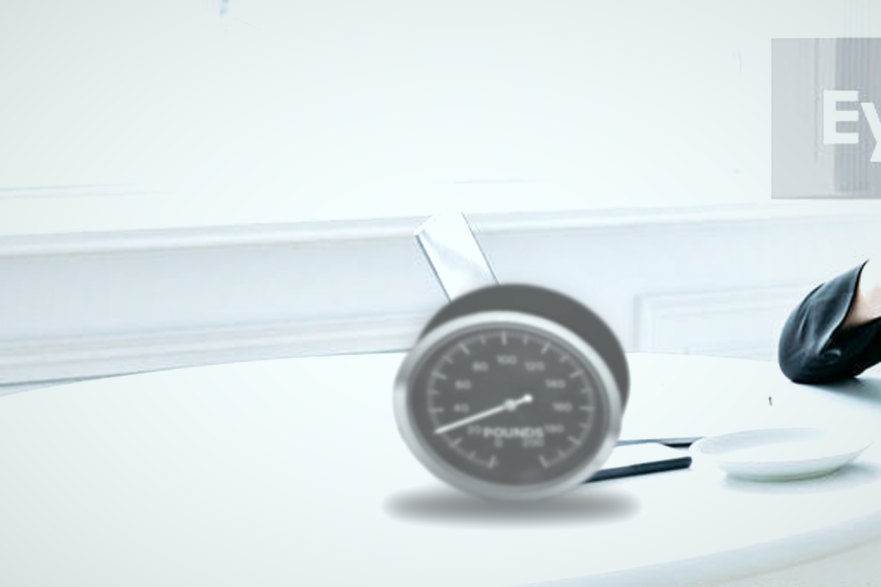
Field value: 30 lb
